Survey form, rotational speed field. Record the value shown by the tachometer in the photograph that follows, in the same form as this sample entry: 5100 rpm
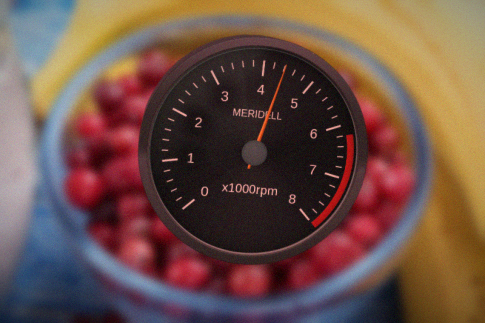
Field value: 4400 rpm
